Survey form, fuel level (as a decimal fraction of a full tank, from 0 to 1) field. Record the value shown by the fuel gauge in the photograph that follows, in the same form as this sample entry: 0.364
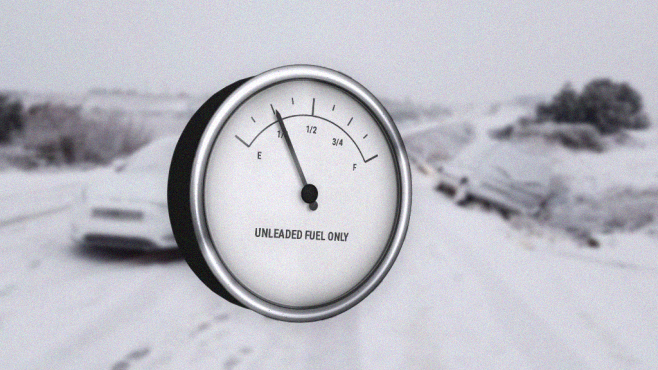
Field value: 0.25
